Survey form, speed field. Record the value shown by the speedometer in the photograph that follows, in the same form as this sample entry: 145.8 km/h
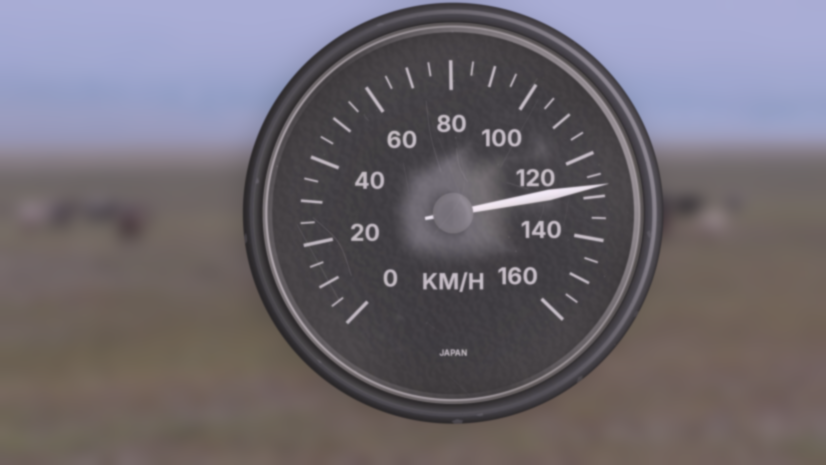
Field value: 127.5 km/h
